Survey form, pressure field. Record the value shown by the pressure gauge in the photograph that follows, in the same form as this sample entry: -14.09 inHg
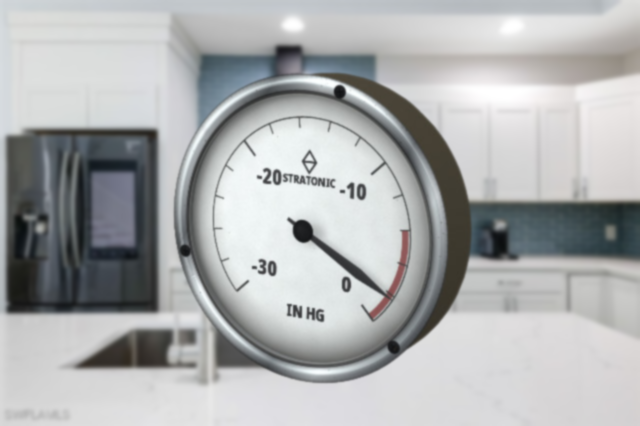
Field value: -2 inHg
